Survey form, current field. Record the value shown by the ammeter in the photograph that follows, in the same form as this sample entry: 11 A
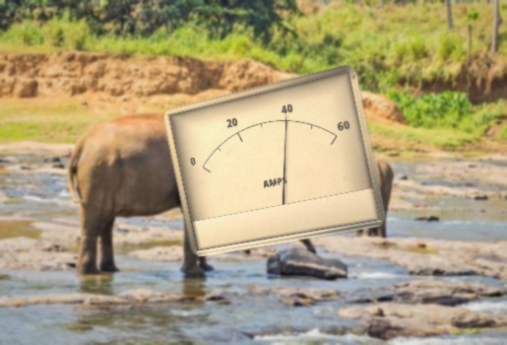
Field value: 40 A
